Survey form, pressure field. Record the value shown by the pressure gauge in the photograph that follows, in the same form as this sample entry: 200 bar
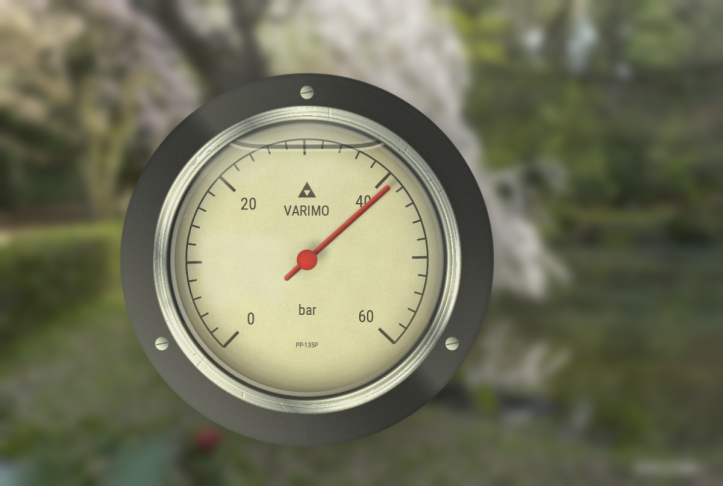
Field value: 41 bar
